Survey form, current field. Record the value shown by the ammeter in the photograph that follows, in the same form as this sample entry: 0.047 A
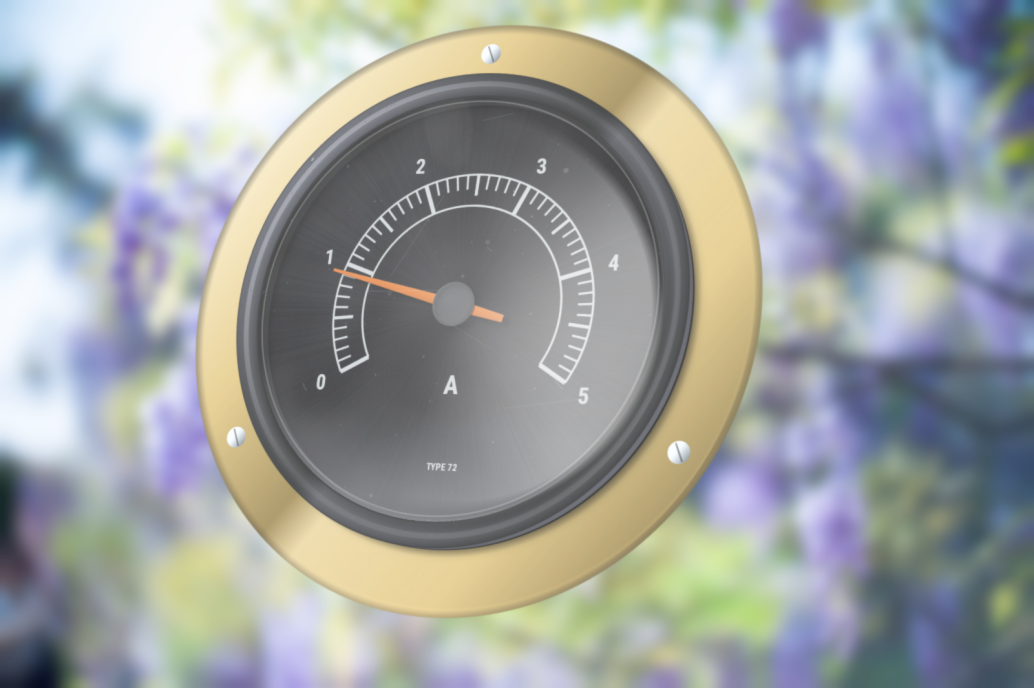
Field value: 0.9 A
